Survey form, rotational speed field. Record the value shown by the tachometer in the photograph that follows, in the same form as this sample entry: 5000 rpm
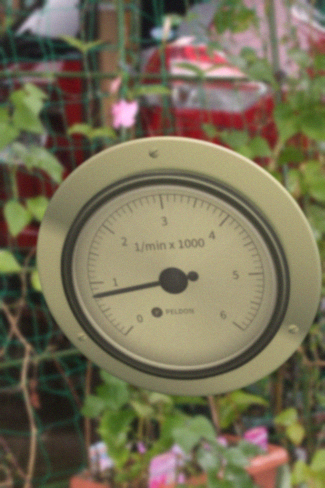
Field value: 800 rpm
